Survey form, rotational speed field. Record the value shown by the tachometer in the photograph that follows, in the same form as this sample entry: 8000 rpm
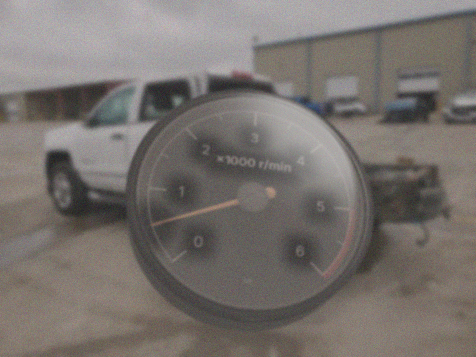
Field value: 500 rpm
